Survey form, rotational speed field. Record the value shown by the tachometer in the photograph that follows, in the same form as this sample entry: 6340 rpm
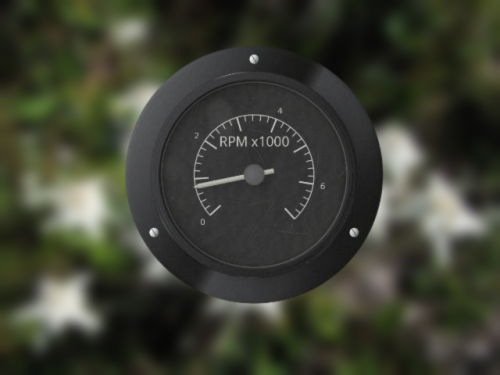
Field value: 800 rpm
